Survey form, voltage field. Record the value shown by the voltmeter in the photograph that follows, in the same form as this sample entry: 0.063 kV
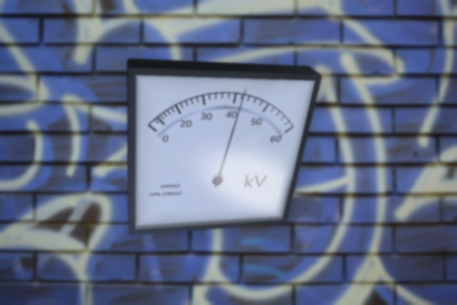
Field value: 42 kV
